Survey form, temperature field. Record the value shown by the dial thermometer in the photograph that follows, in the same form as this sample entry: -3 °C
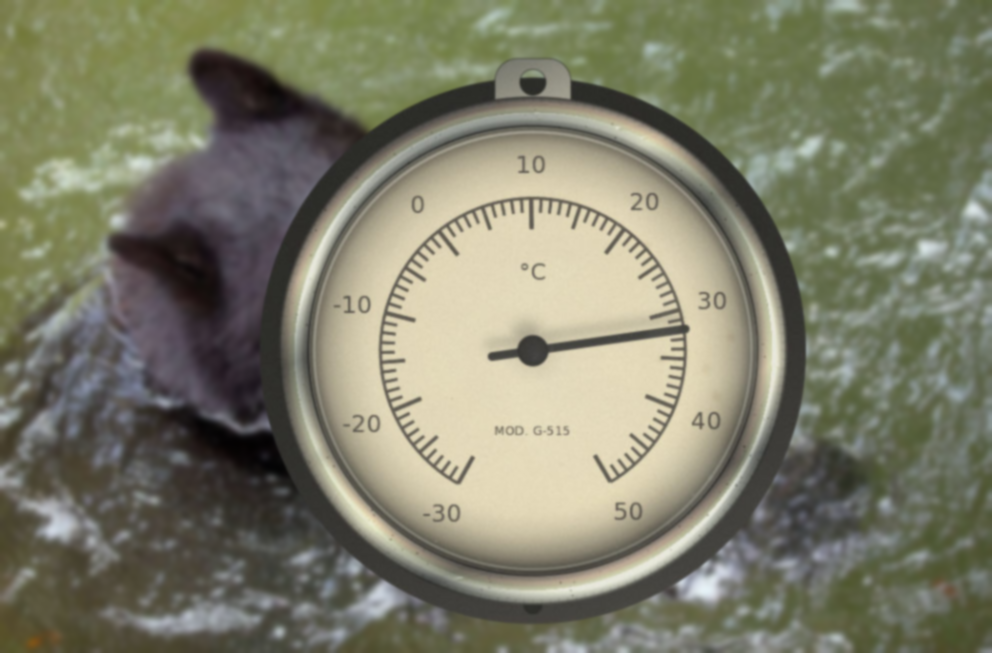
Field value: 32 °C
